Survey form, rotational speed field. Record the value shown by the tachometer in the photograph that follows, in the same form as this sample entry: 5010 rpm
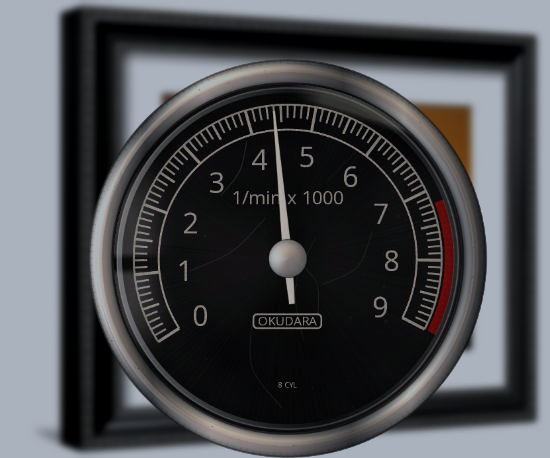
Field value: 4400 rpm
